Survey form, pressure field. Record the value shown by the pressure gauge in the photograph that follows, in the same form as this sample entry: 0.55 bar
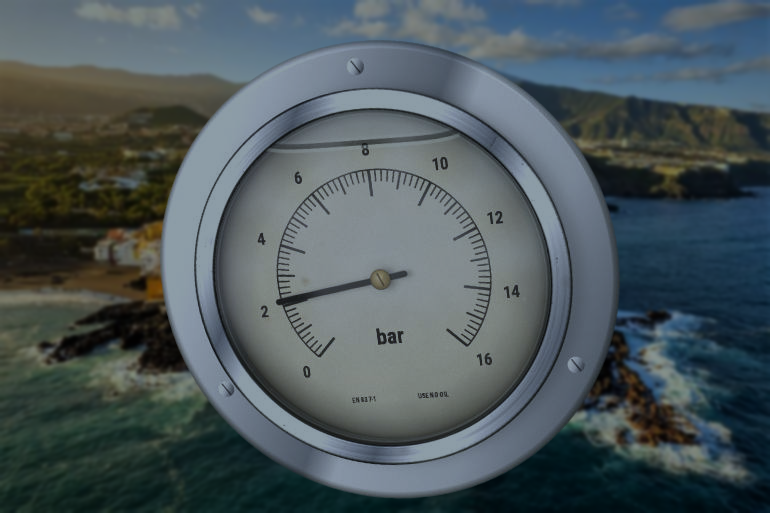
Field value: 2.2 bar
